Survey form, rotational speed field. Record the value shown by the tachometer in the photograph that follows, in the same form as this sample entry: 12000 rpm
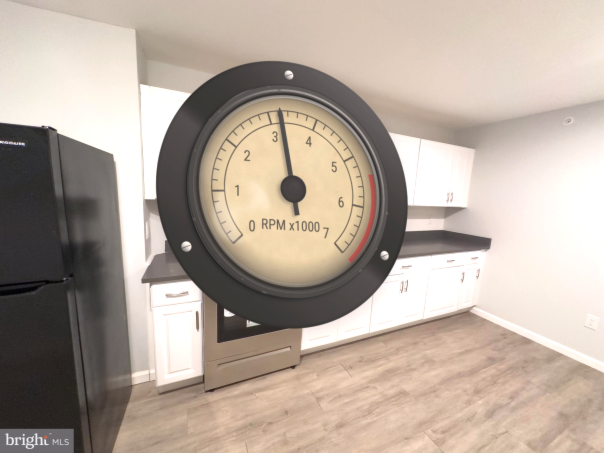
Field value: 3200 rpm
